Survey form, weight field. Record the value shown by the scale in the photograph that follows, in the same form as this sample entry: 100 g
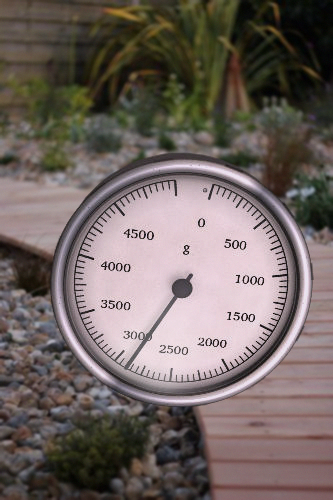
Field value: 2900 g
